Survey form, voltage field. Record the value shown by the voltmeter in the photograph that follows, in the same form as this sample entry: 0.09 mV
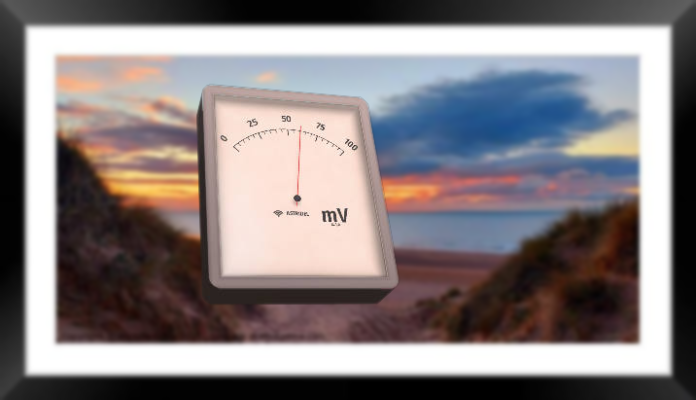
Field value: 60 mV
